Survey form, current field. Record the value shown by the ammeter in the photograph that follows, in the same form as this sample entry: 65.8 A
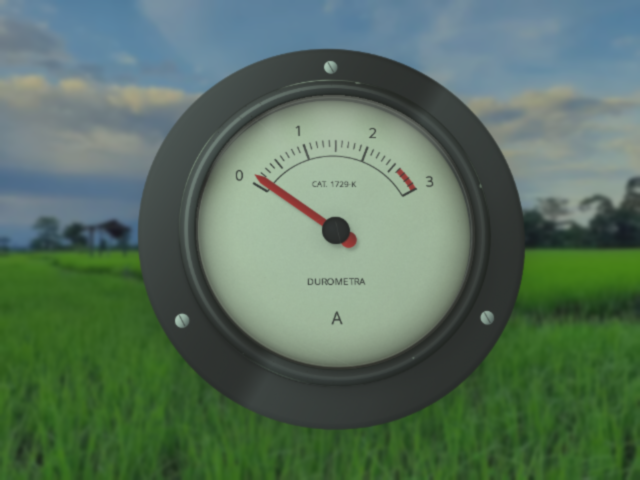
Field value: 0.1 A
